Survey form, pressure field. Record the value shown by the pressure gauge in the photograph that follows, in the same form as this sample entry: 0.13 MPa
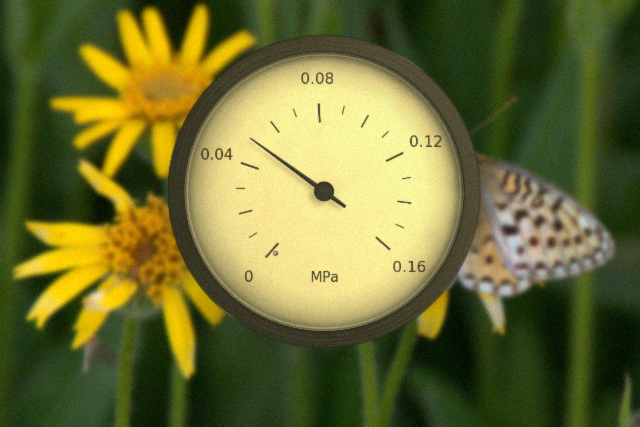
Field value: 0.05 MPa
